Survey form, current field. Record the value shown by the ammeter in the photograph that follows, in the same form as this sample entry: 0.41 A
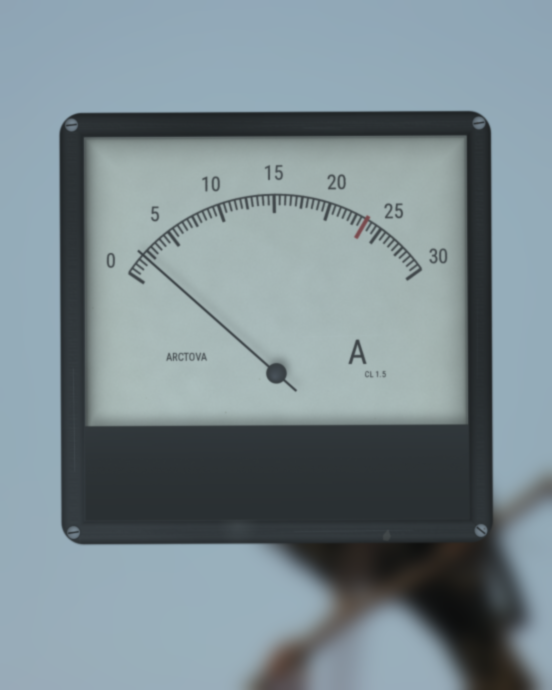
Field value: 2 A
